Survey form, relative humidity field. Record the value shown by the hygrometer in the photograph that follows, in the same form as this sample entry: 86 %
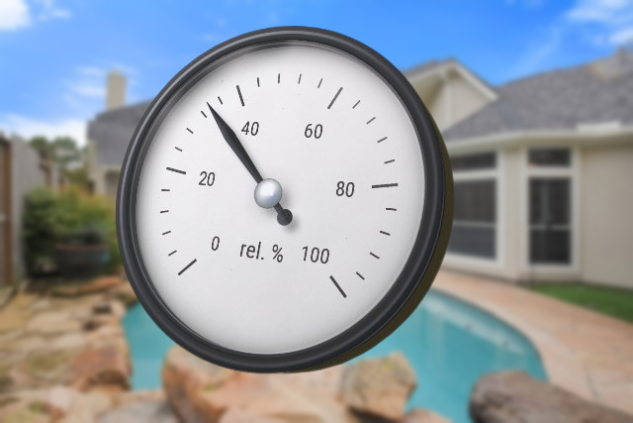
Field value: 34 %
